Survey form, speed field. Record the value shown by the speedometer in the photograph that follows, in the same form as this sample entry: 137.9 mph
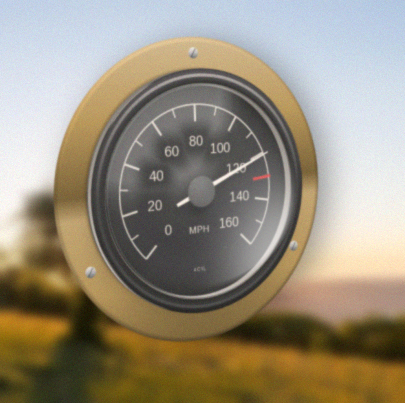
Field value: 120 mph
